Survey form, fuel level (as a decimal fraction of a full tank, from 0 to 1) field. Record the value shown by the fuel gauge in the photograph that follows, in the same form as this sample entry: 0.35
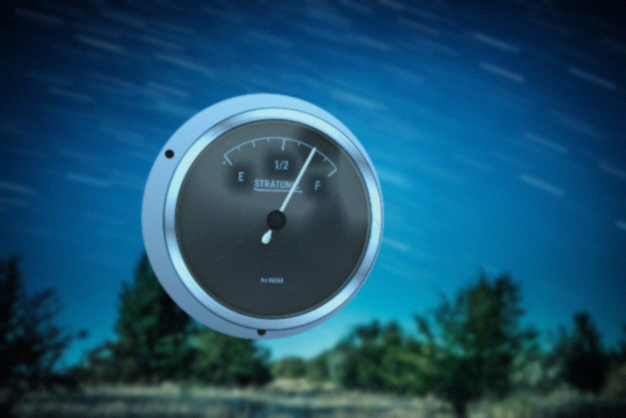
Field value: 0.75
